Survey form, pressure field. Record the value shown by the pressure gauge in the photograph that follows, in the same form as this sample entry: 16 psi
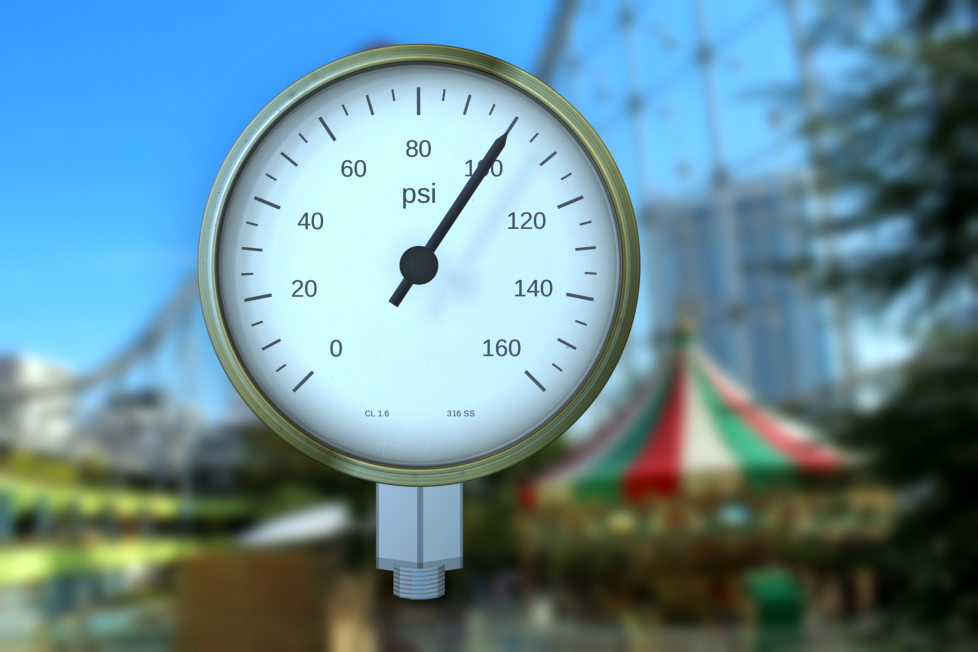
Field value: 100 psi
